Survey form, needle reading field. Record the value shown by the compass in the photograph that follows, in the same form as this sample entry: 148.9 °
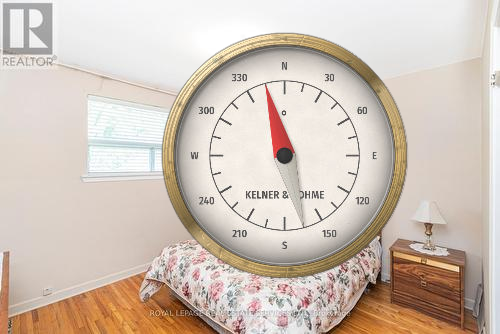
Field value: 345 °
